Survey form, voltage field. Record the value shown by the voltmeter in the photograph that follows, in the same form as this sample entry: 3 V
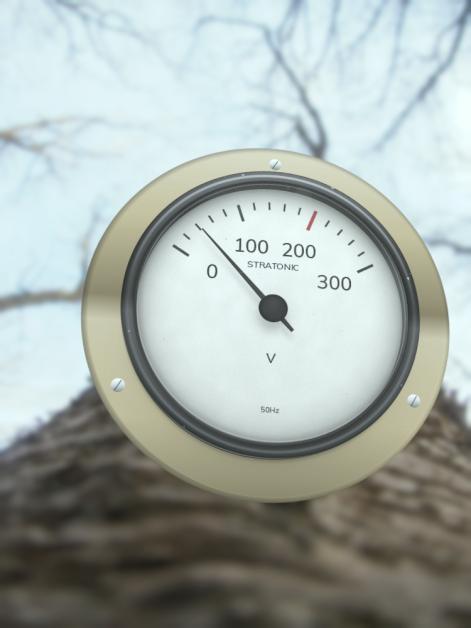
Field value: 40 V
